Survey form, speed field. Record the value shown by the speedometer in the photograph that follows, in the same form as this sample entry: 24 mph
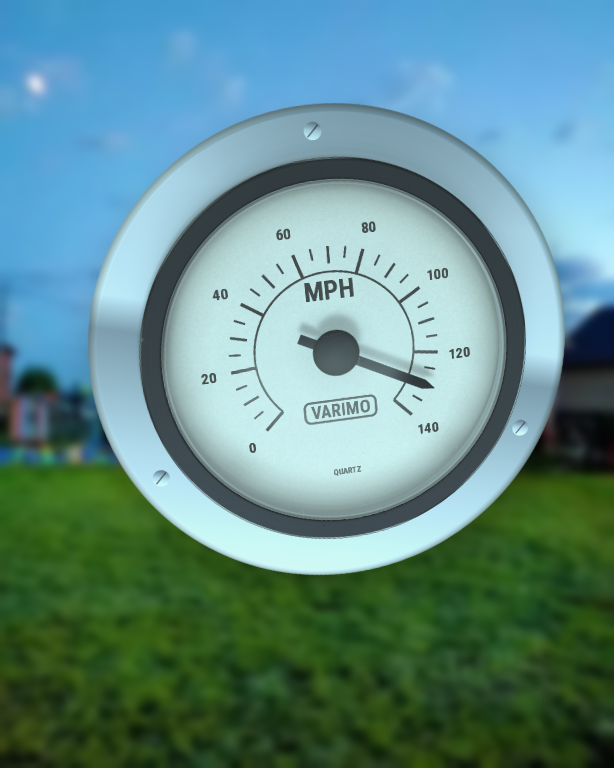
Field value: 130 mph
